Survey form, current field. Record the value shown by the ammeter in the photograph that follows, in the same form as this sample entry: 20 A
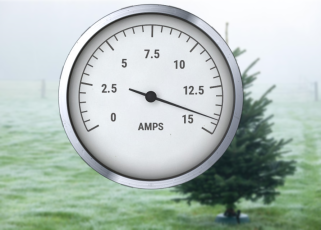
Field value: 14.25 A
